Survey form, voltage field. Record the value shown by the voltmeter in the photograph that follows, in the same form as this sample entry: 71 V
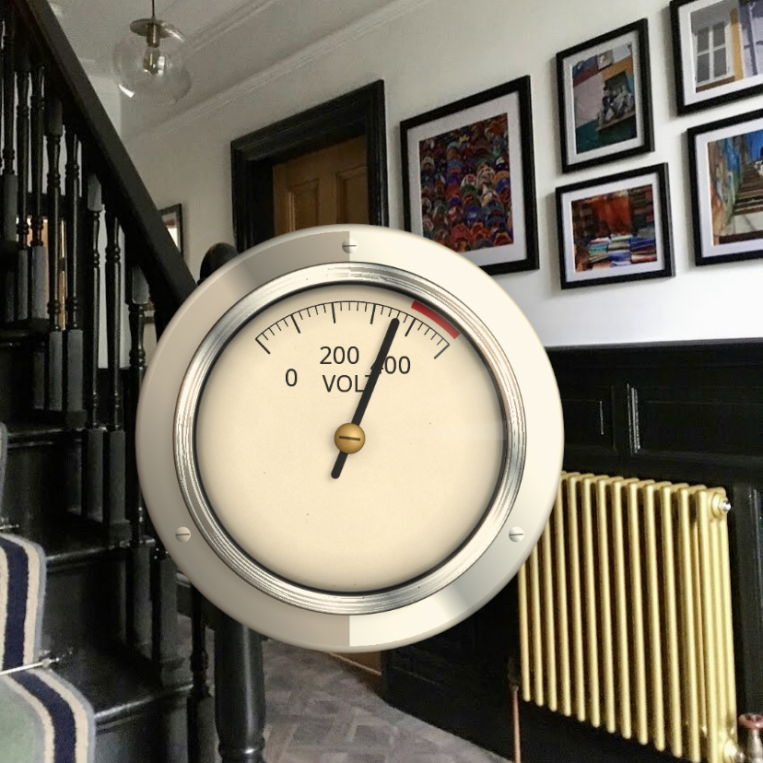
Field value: 360 V
